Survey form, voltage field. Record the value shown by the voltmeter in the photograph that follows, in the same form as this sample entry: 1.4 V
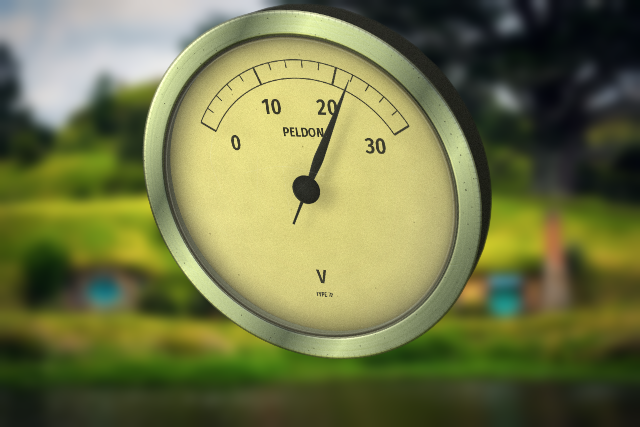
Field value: 22 V
